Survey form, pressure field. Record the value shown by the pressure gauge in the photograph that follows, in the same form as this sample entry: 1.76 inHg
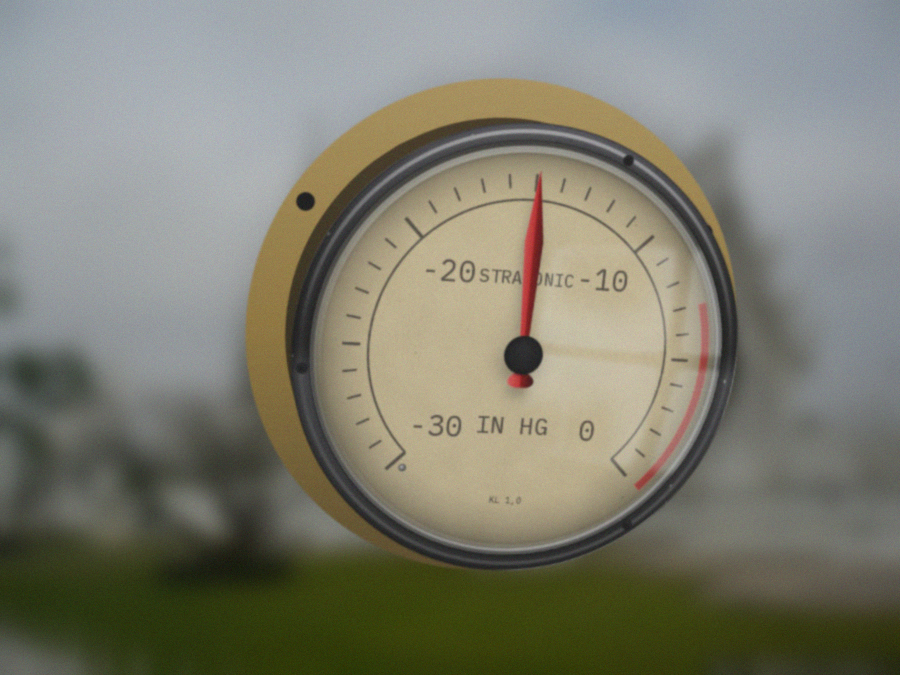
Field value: -15 inHg
